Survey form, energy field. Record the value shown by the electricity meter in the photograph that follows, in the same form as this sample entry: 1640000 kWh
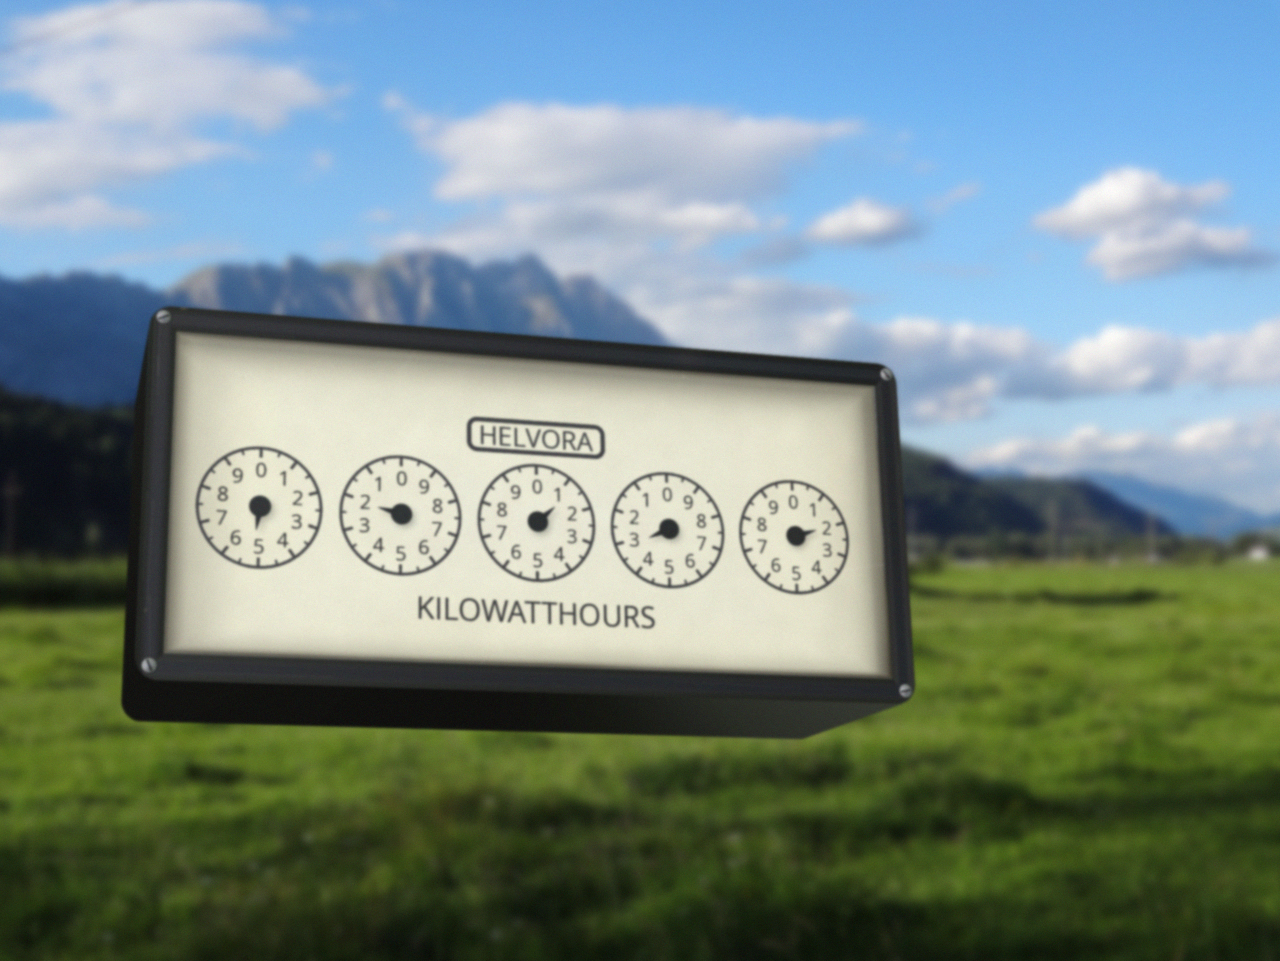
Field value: 52132 kWh
